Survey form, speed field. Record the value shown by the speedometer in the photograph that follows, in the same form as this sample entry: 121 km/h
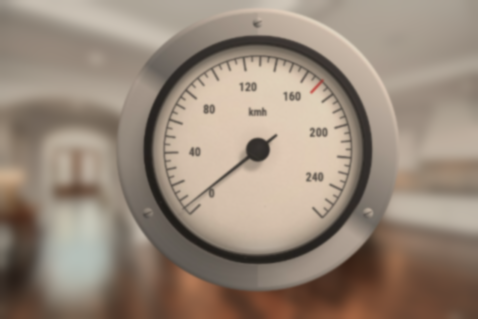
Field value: 5 km/h
